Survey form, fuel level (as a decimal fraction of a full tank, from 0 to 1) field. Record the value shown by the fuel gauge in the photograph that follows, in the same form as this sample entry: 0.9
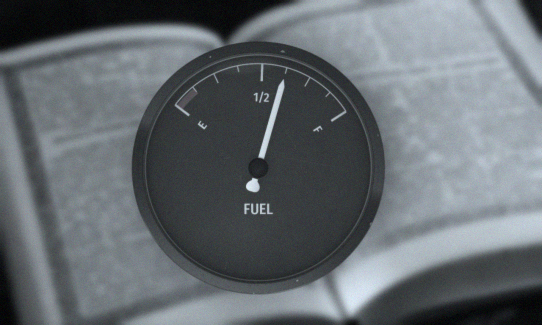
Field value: 0.625
